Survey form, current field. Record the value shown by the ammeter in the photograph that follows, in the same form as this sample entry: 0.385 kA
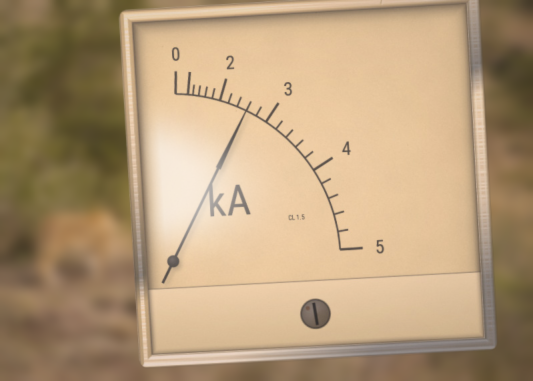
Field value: 2.6 kA
